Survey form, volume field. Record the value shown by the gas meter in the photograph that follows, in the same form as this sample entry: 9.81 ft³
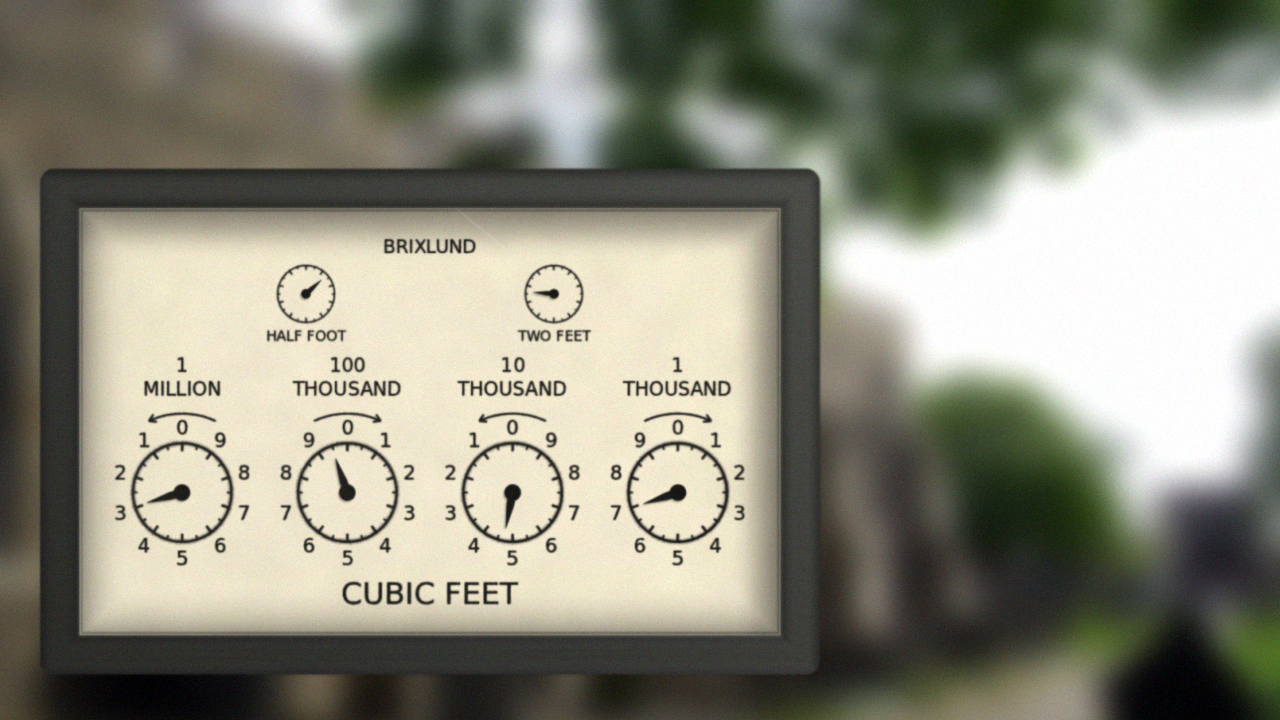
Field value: 294700 ft³
